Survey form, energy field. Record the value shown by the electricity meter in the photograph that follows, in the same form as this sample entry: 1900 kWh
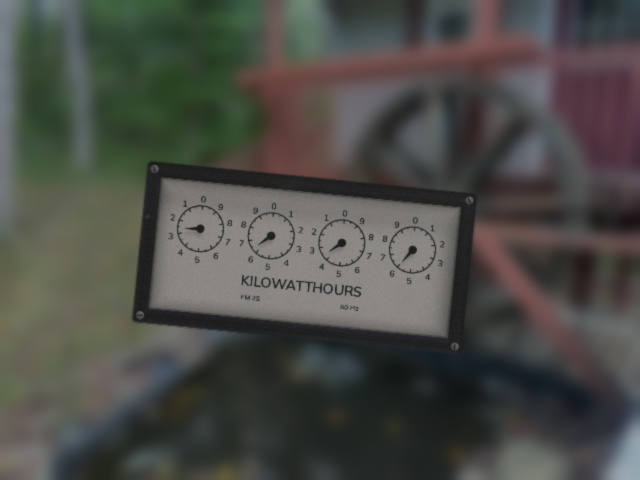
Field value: 2636 kWh
